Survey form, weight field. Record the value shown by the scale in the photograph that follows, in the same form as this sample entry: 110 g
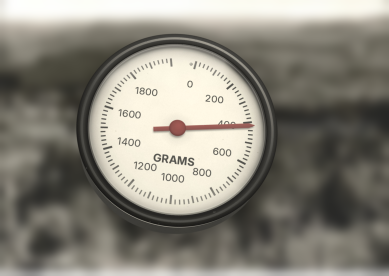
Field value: 420 g
